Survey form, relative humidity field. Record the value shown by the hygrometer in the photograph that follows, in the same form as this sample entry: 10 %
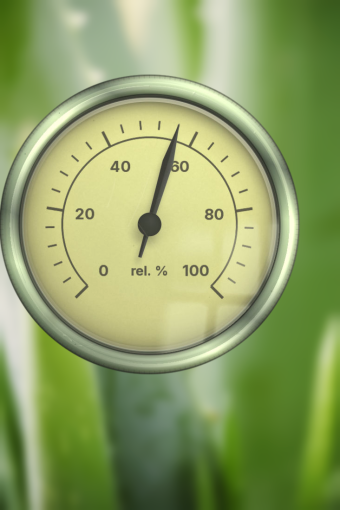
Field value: 56 %
